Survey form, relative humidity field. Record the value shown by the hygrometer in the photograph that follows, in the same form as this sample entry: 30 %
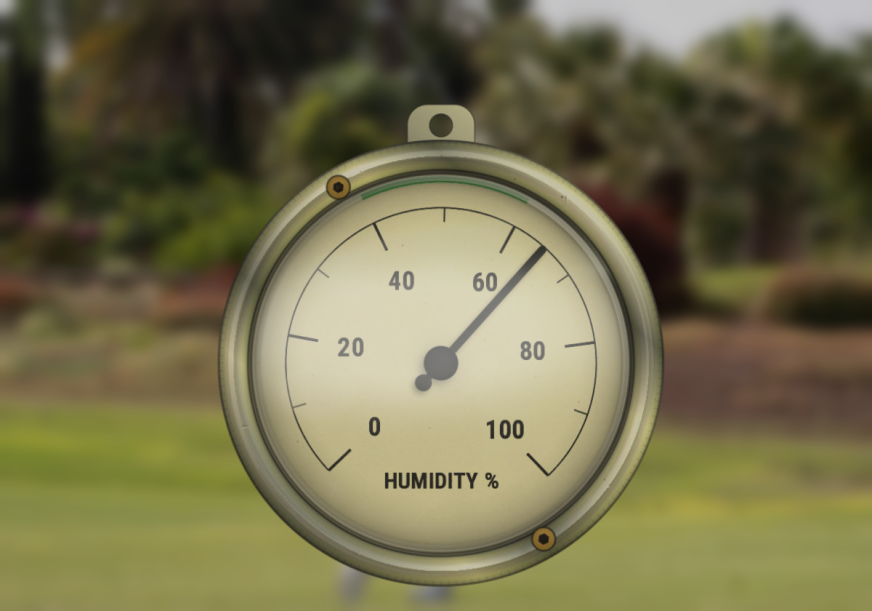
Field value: 65 %
